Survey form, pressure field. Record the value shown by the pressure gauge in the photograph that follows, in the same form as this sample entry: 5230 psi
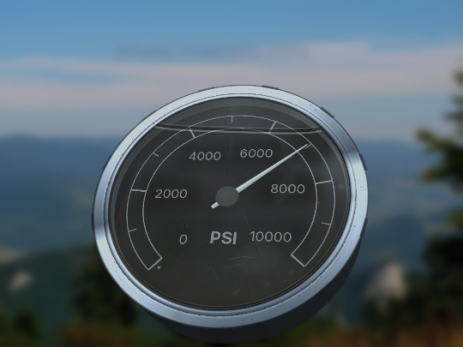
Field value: 7000 psi
